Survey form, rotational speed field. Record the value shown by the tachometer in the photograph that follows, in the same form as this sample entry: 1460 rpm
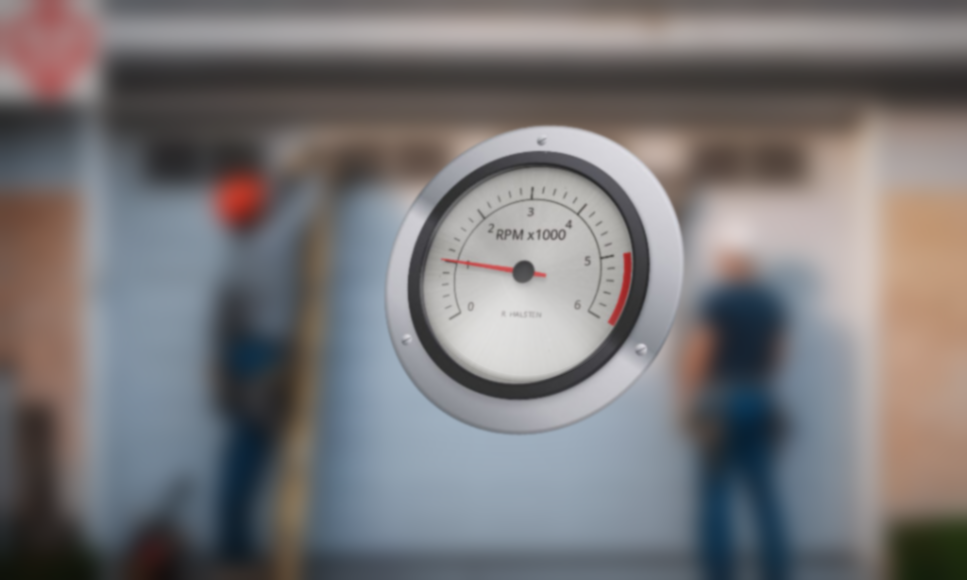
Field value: 1000 rpm
